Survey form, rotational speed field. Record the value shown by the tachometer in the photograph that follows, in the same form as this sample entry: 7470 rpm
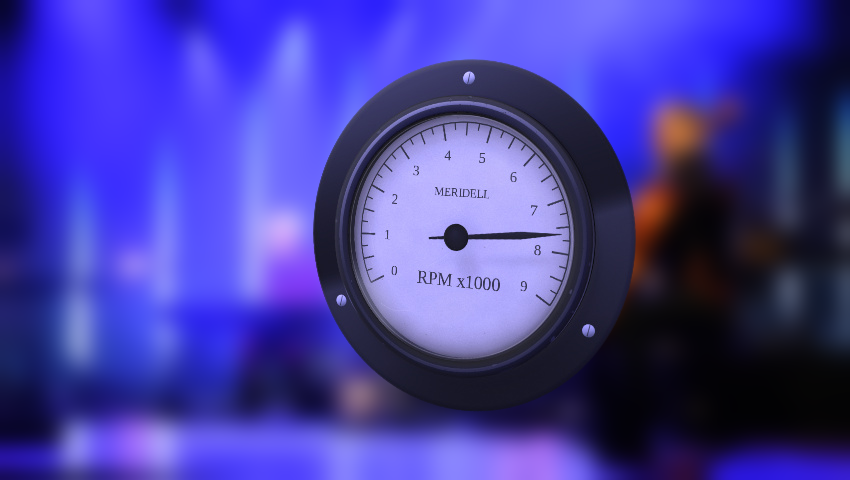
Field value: 7625 rpm
